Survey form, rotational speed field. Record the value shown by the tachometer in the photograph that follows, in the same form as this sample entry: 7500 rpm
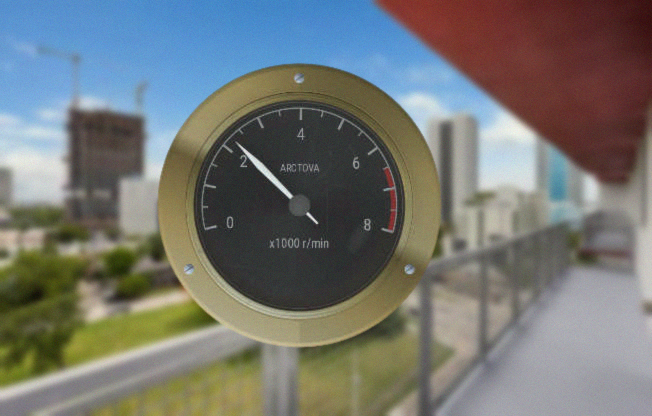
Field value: 2250 rpm
